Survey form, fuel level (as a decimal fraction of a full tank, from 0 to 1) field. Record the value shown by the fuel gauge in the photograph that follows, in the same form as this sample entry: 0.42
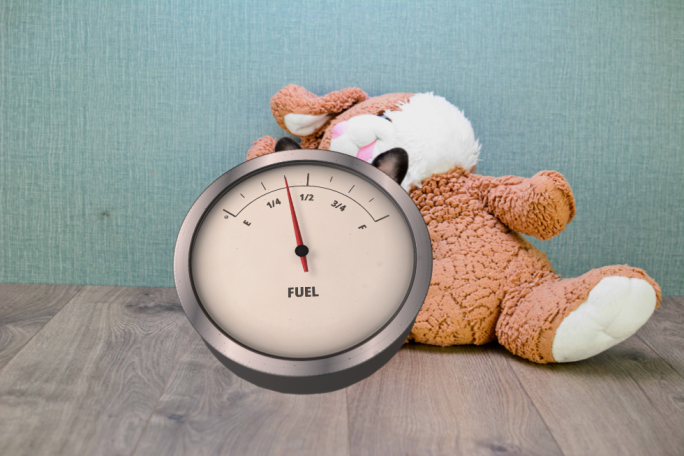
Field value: 0.375
